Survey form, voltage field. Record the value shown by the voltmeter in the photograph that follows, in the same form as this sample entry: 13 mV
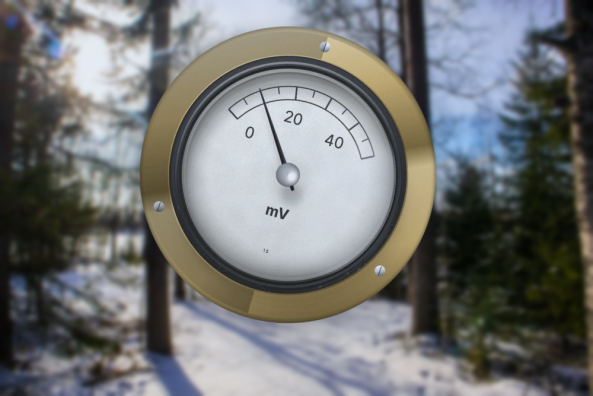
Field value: 10 mV
